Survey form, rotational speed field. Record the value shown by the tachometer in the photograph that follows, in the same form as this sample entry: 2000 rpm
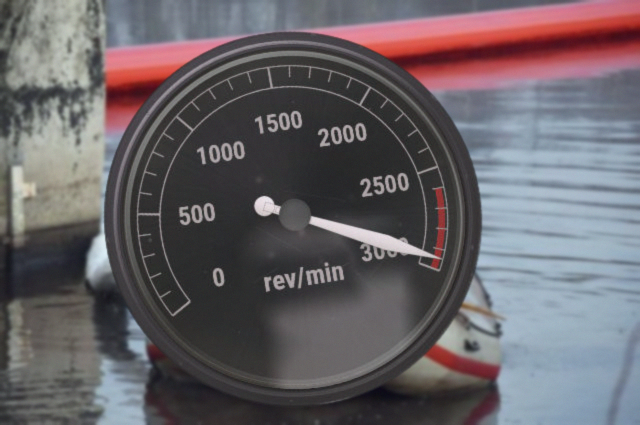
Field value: 2950 rpm
